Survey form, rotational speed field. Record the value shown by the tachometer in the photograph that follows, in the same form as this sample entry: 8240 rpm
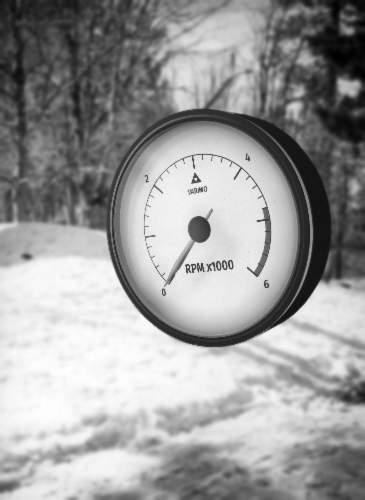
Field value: 0 rpm
